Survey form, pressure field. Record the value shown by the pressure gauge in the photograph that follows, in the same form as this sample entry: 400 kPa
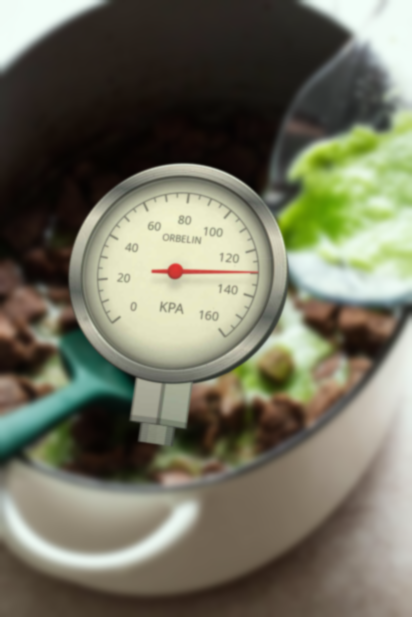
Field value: 130 kPa
